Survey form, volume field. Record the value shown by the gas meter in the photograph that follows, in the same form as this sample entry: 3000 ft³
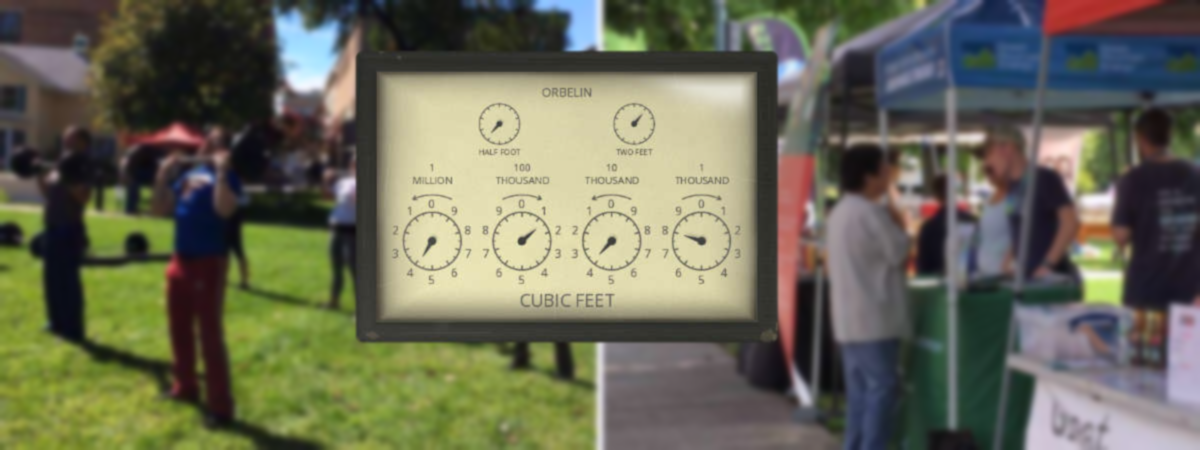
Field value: 413800 ft³
